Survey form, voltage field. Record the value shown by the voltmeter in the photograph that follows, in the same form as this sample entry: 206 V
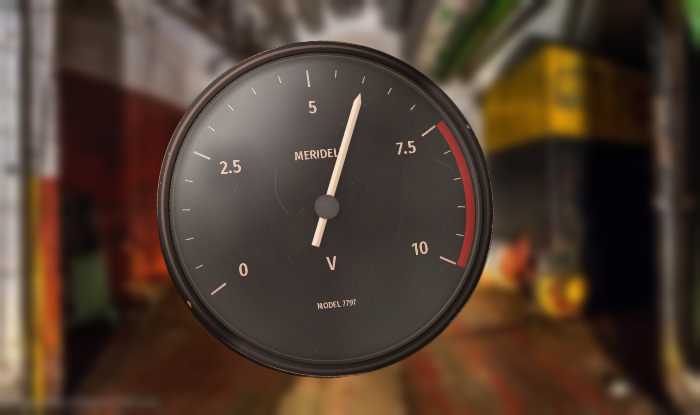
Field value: 6 V
